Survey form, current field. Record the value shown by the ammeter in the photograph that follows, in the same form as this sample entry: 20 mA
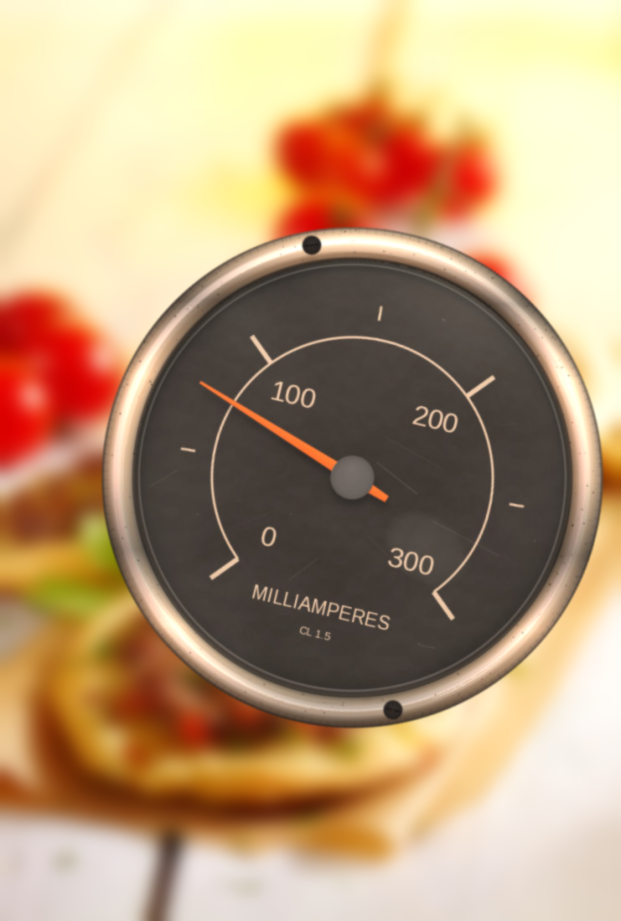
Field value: 75 mA
